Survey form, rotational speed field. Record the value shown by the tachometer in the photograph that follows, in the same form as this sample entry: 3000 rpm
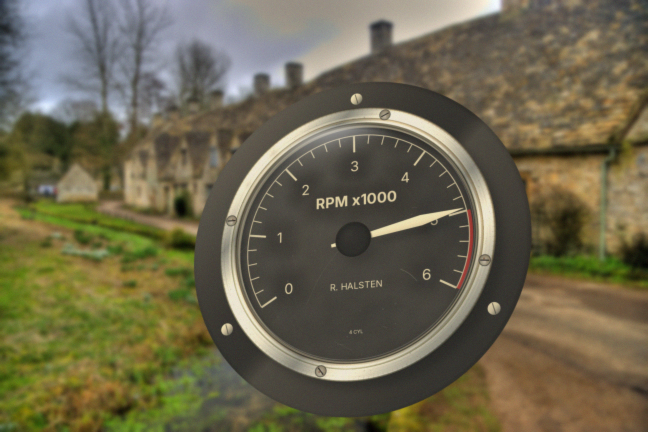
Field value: 5000 rpm
